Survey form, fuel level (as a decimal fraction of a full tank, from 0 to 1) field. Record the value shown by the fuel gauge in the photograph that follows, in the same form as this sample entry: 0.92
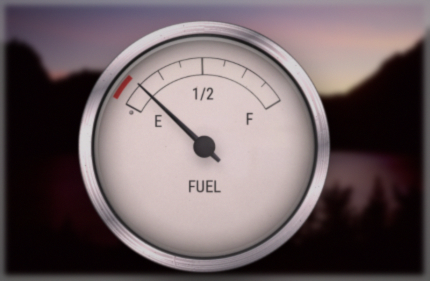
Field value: 0.125
